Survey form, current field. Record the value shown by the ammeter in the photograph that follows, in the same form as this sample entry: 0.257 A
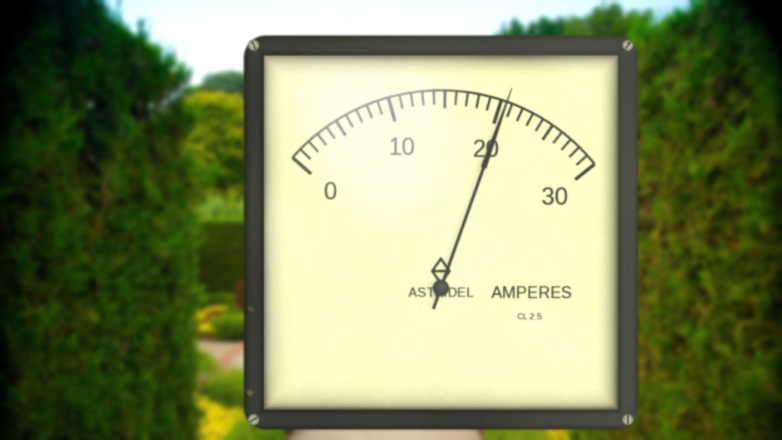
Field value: 20.5 A
